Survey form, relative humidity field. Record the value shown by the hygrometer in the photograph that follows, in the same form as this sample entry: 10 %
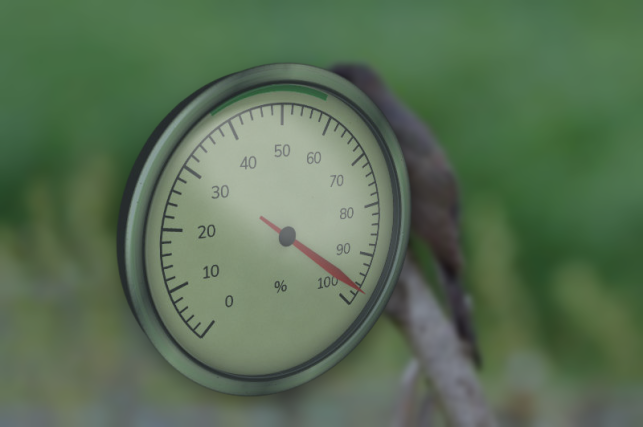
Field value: 97 %
